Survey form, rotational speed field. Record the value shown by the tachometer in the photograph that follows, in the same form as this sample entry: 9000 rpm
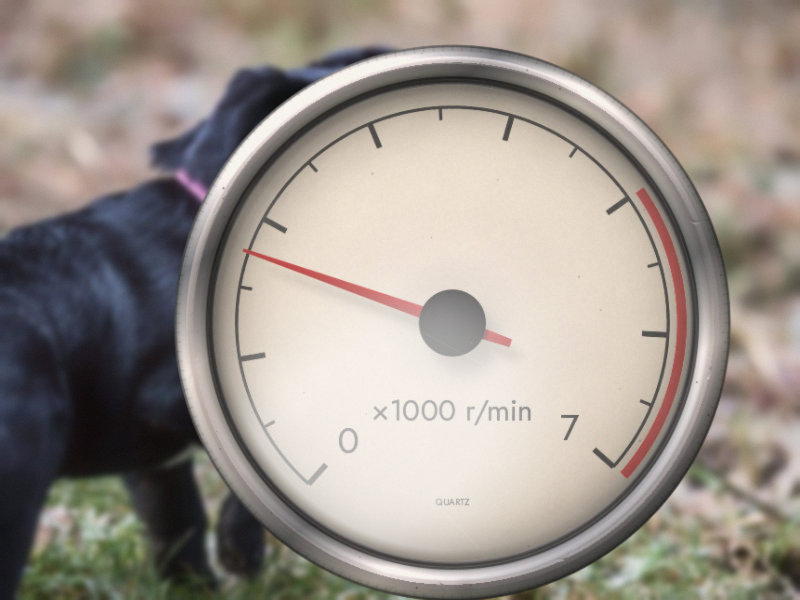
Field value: 1750 rpm
